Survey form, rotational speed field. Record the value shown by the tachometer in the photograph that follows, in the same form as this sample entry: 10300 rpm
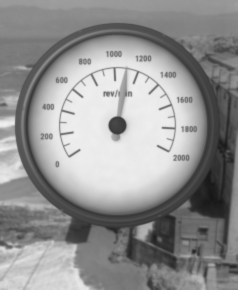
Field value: 1100 rpm
